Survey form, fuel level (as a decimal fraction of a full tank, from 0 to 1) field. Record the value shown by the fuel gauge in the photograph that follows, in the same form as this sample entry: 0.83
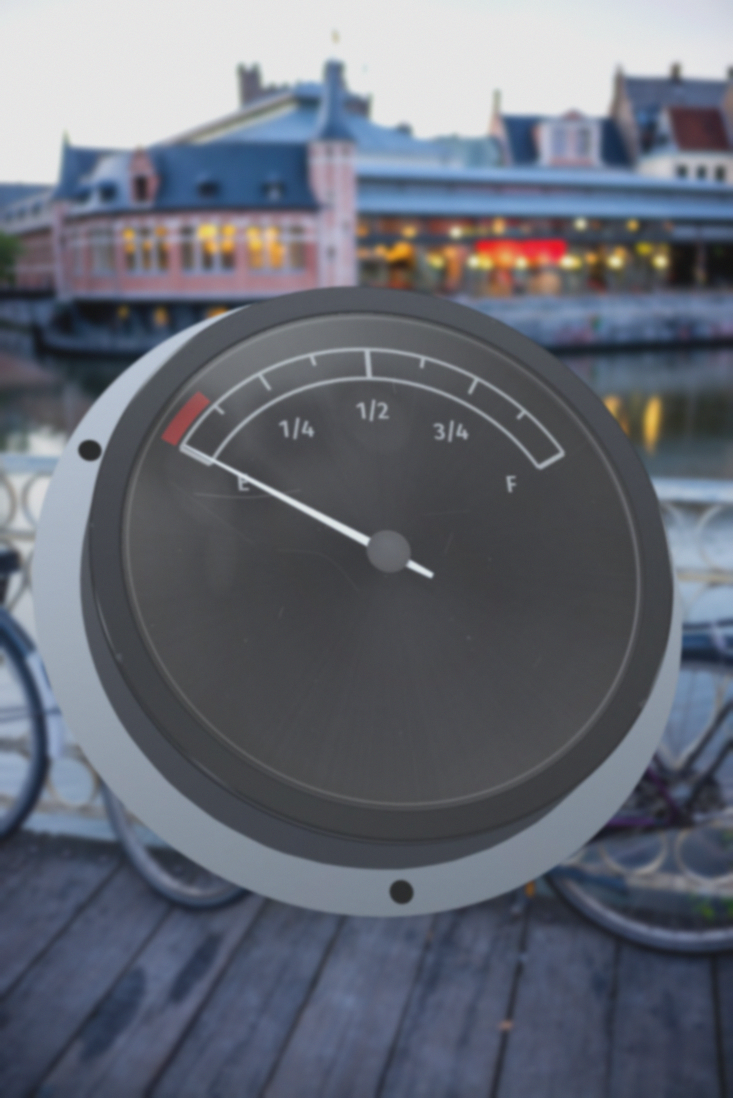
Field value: 0
